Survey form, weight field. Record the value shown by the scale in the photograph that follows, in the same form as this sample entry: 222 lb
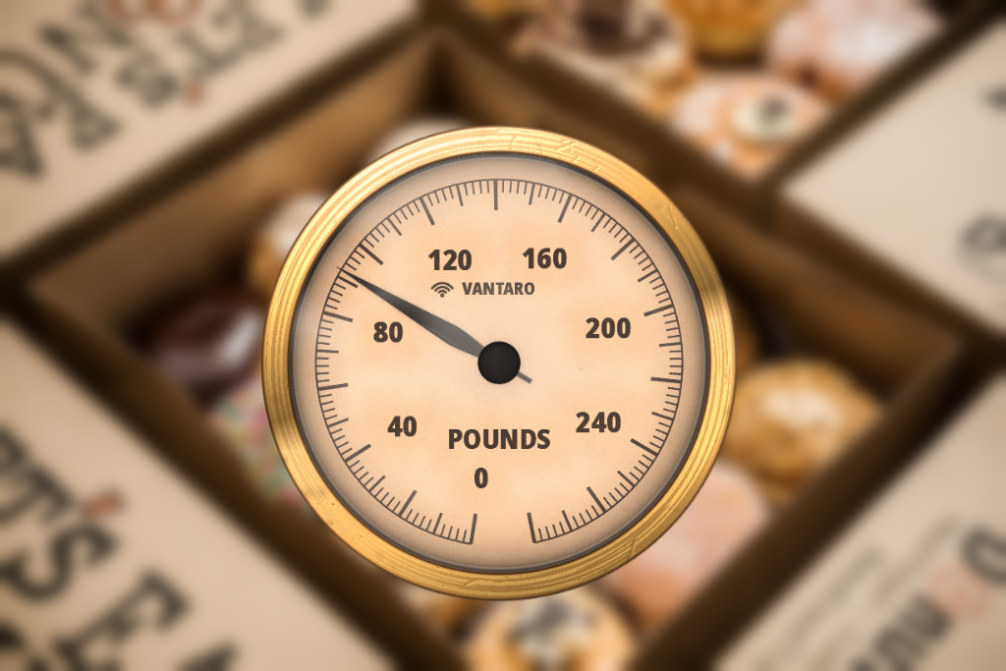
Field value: 92 lb
